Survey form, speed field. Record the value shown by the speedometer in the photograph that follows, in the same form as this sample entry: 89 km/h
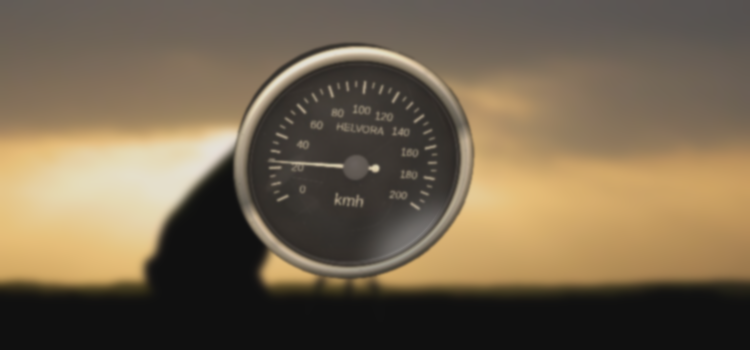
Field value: 25 km/h
